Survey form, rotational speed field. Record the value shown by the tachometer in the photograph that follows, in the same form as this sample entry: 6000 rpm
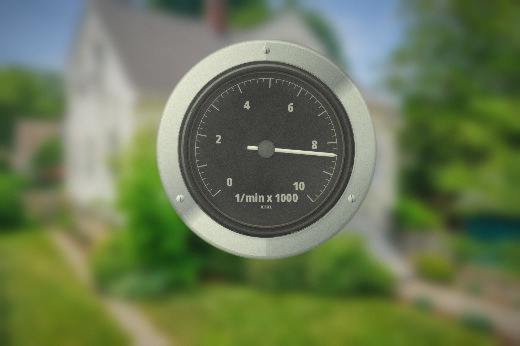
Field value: 8400 rpm
